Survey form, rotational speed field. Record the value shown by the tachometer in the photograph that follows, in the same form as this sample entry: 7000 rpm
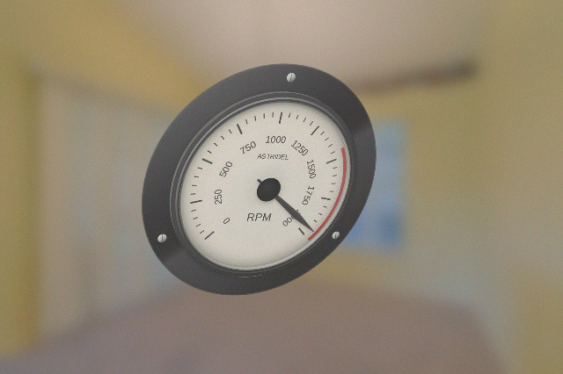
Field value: 1950 rpm
